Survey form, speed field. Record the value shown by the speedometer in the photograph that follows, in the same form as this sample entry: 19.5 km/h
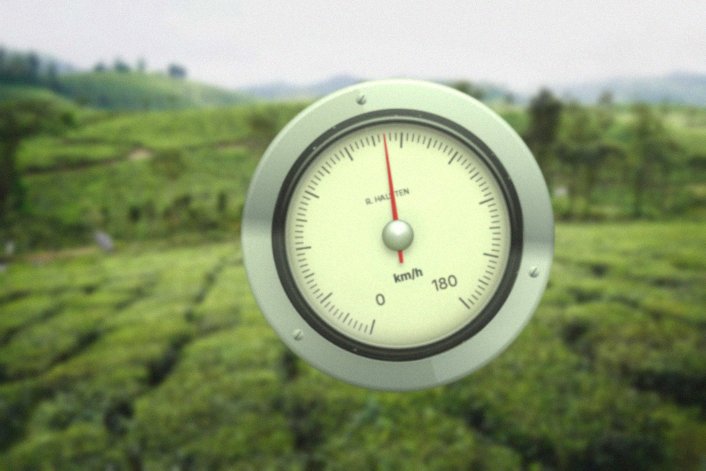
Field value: 94 km/h
